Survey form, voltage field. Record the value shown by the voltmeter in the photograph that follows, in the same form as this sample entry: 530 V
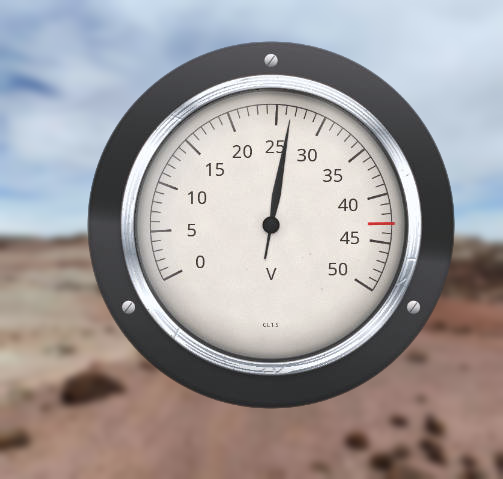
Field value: 26.5 V
